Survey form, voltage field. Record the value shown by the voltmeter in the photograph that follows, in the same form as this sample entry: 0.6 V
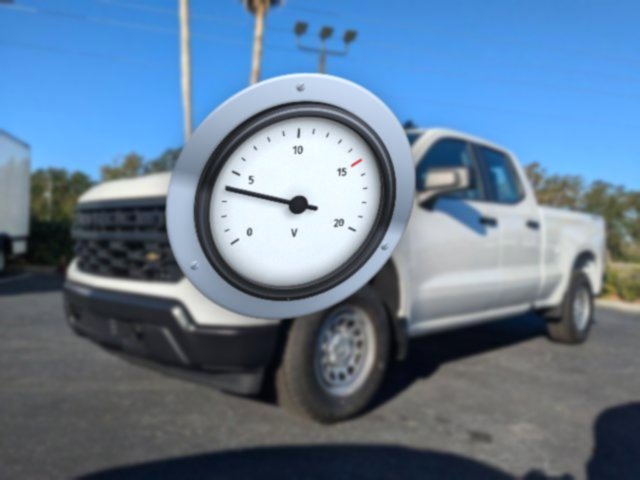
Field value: 4 V
